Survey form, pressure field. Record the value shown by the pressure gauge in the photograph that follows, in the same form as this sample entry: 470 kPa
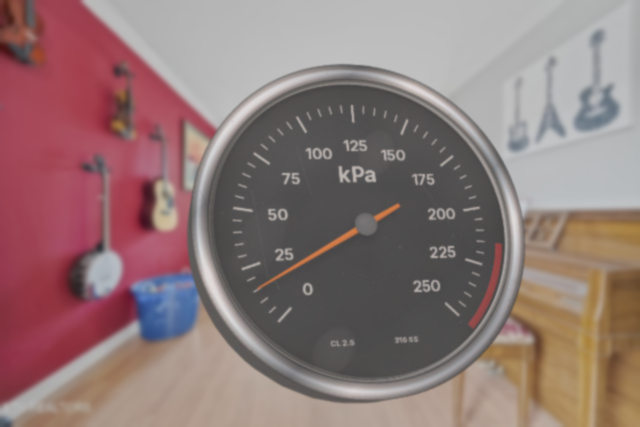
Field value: 15 kPa
